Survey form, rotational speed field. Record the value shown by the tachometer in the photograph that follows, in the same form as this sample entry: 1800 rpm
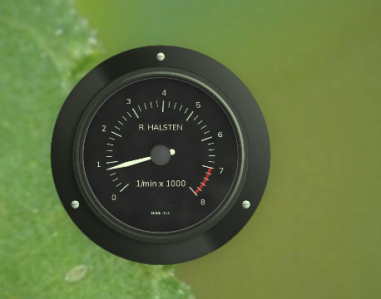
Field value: 800 rpm
